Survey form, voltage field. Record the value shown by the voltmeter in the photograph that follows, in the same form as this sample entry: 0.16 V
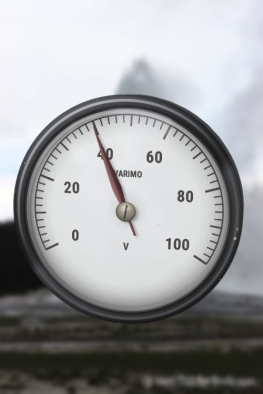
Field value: 40 V
